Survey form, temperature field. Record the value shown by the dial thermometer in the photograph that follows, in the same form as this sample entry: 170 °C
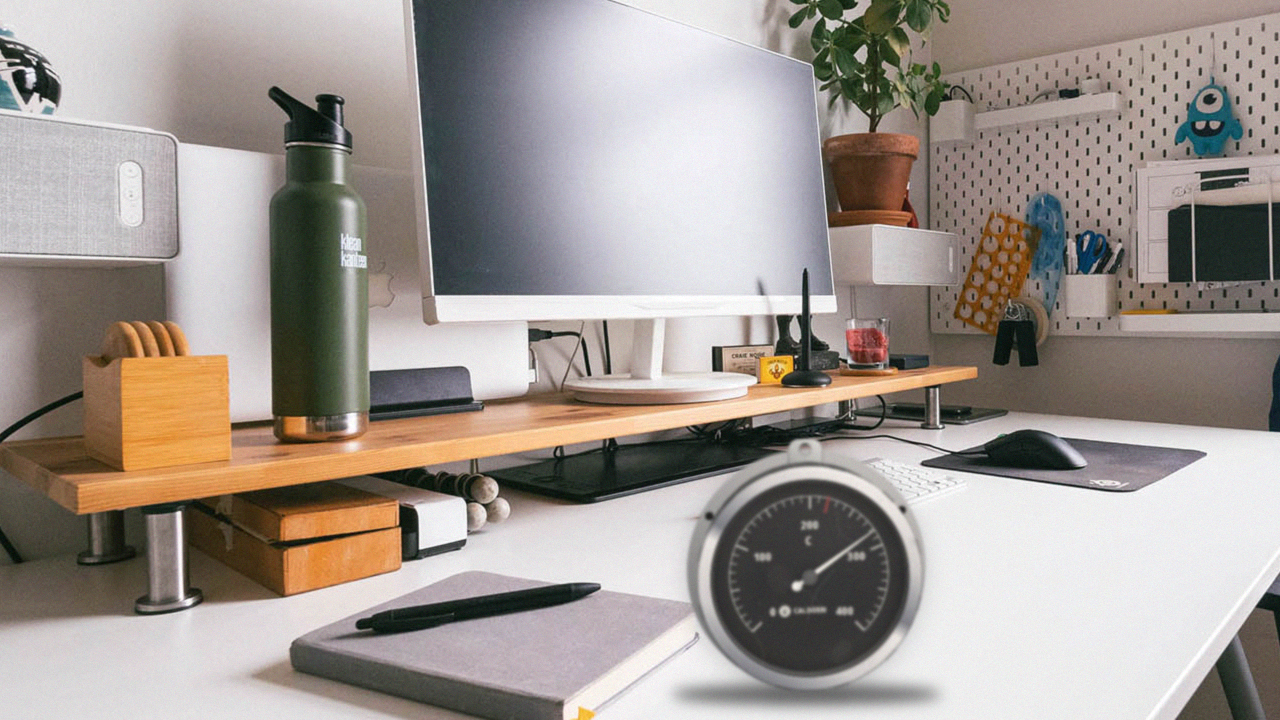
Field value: 280 °C
